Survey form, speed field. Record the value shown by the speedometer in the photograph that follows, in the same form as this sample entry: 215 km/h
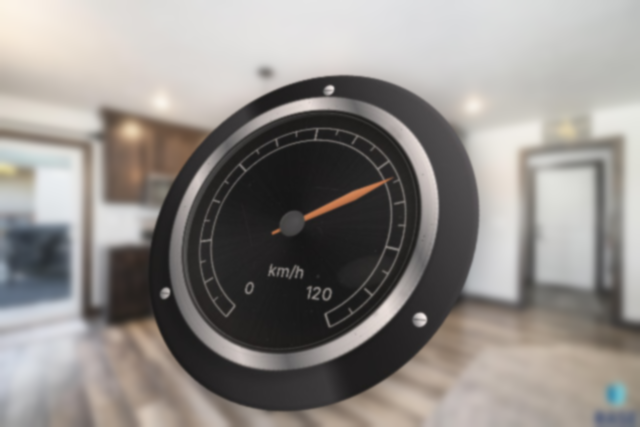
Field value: 85 km/h
